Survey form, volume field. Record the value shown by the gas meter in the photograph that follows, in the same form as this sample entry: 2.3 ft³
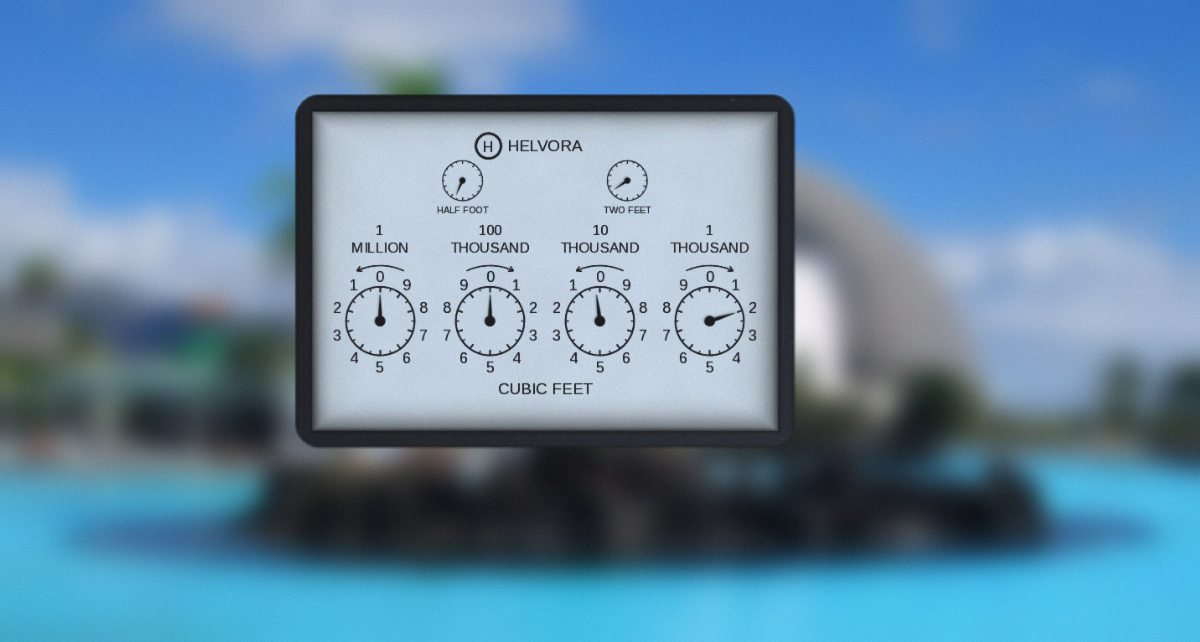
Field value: 200 ft³
